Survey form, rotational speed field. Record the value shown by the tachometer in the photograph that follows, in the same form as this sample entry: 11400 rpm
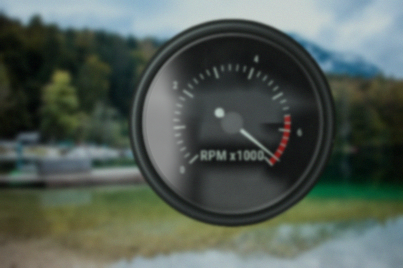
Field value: 6800 rpm
